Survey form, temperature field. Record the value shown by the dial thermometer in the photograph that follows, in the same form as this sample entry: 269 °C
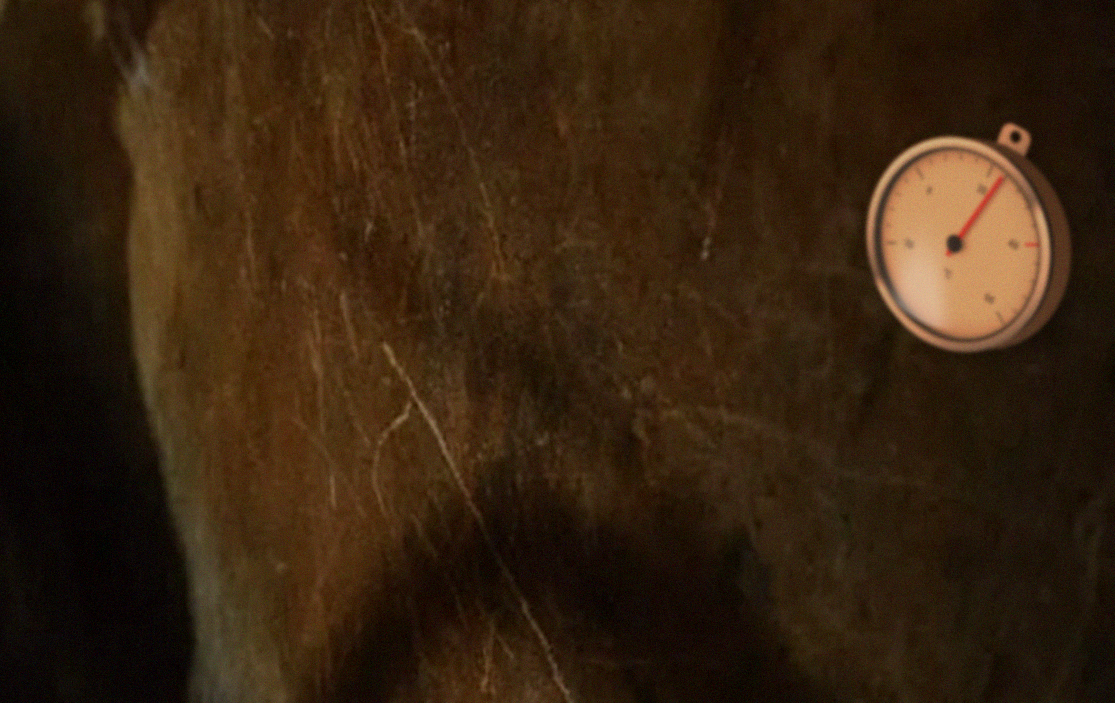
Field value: 24 °C
